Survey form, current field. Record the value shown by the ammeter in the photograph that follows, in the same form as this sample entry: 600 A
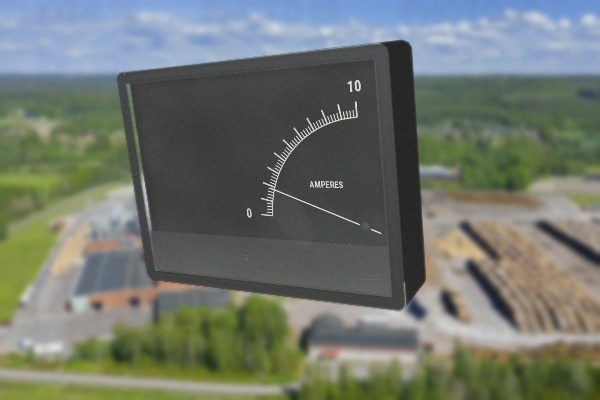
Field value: 2 A
